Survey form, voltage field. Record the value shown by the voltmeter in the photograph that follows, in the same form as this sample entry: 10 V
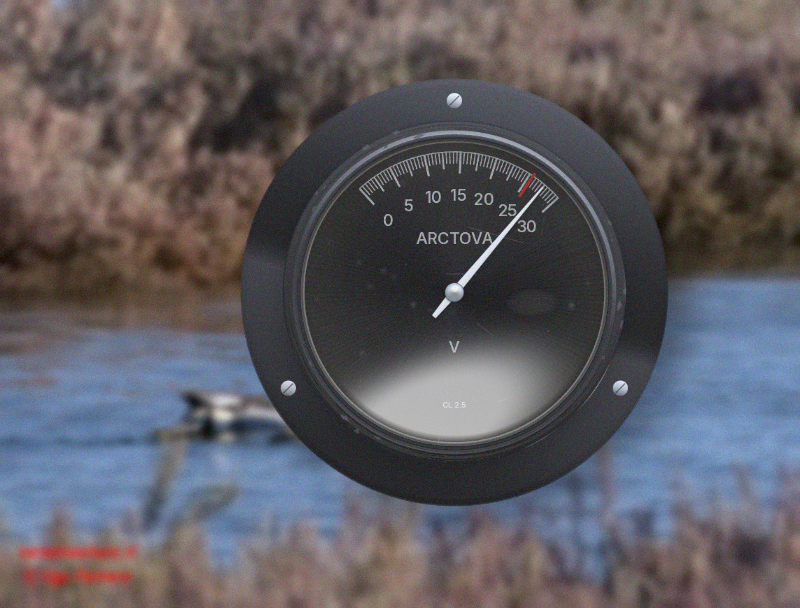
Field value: 27.5 V
